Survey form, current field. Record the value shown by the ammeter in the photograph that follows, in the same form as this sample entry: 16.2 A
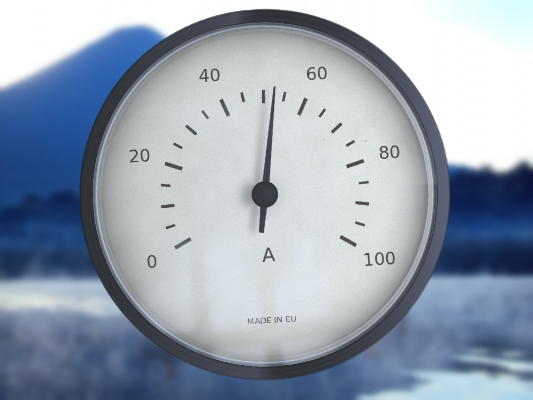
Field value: 52.5 A
